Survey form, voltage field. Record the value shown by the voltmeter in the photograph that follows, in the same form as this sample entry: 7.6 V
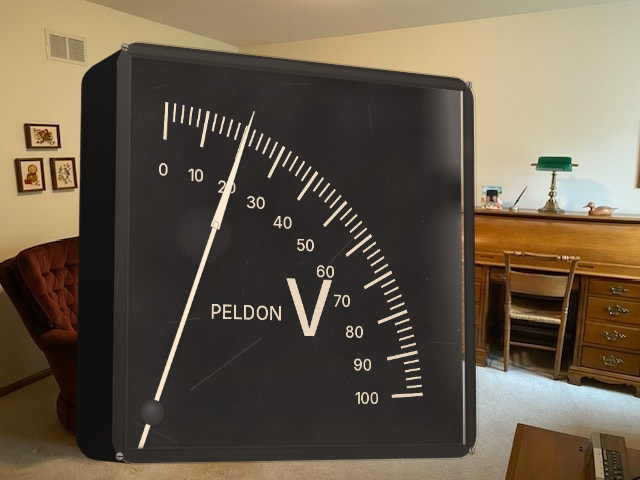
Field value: 20 V
